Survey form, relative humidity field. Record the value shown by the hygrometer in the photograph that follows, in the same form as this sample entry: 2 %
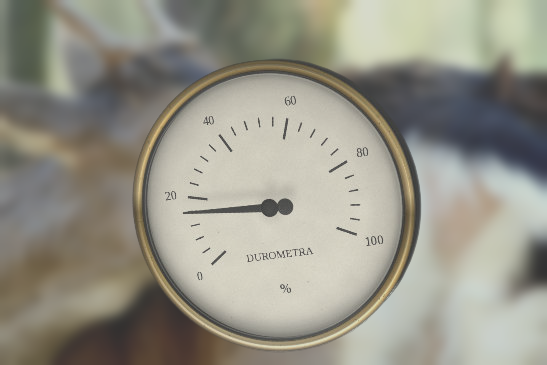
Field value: 16 %
